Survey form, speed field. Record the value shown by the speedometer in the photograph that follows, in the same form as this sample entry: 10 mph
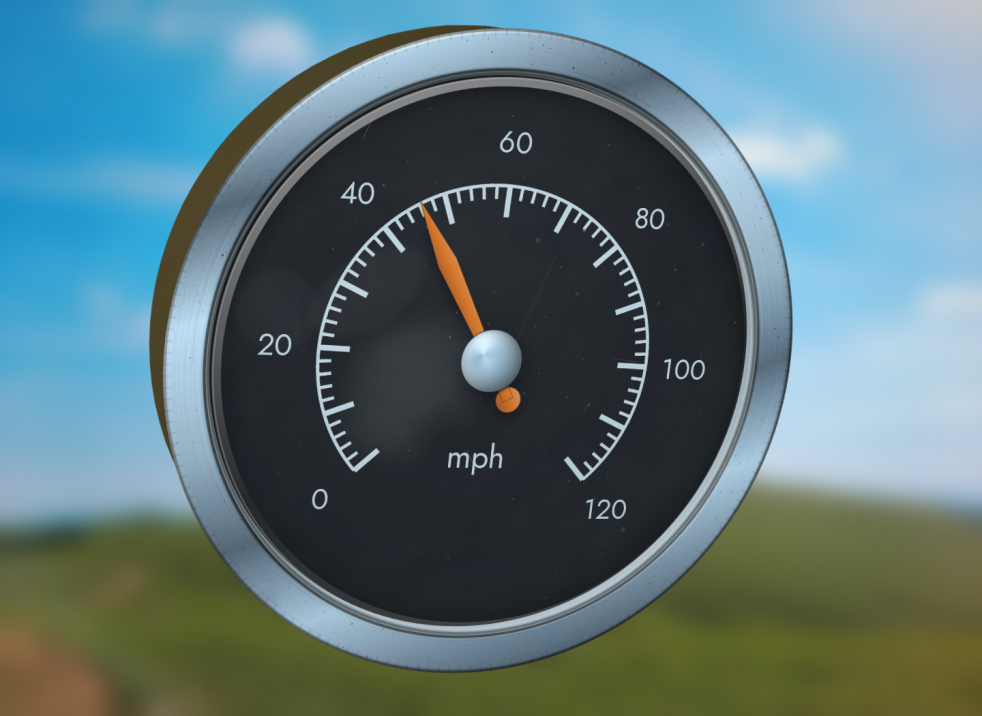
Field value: 46 mph
